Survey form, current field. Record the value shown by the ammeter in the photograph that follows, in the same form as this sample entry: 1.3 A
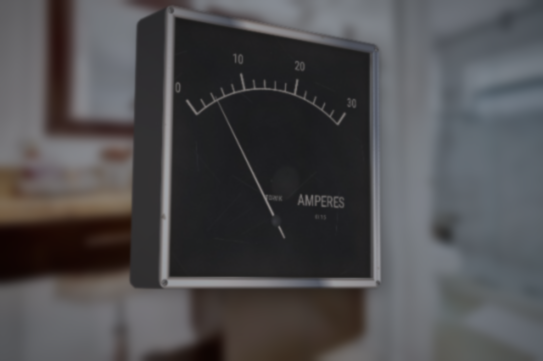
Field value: 4 A
